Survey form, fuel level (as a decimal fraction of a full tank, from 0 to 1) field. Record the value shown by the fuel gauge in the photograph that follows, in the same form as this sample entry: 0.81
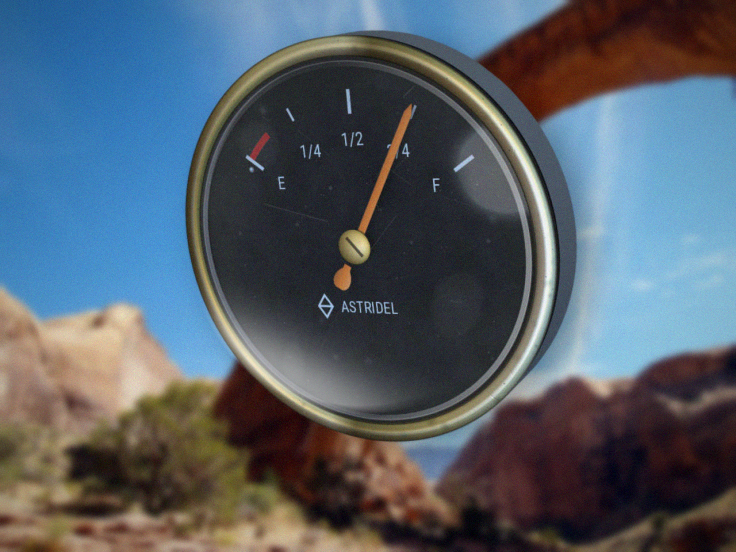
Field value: 0.75
